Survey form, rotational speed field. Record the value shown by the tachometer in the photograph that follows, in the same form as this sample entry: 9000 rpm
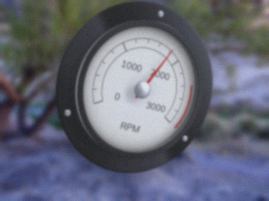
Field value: 1800 rpm
